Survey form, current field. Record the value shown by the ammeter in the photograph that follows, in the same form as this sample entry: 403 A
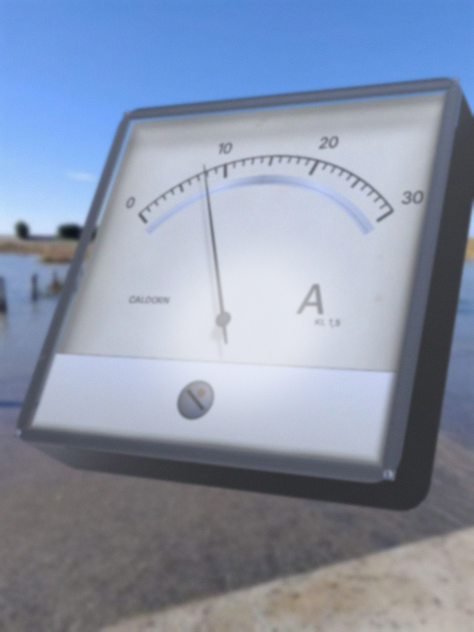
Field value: 8 A
